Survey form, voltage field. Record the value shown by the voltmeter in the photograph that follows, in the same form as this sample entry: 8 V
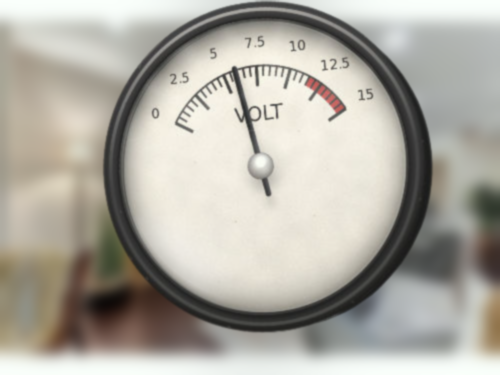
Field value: 6 V
